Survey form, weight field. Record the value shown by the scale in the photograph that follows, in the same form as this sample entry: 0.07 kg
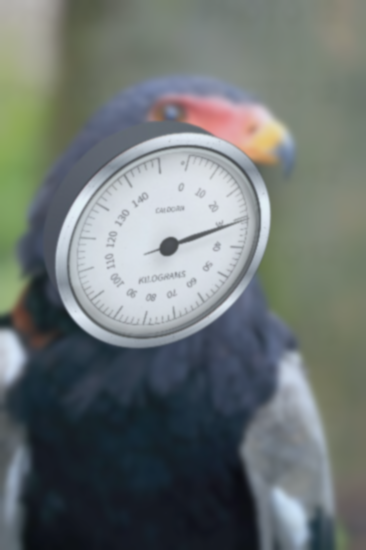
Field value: 30 kg
